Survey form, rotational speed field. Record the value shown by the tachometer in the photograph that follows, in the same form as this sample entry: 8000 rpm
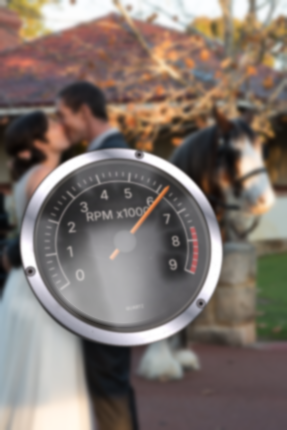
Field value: 6200 rpm
